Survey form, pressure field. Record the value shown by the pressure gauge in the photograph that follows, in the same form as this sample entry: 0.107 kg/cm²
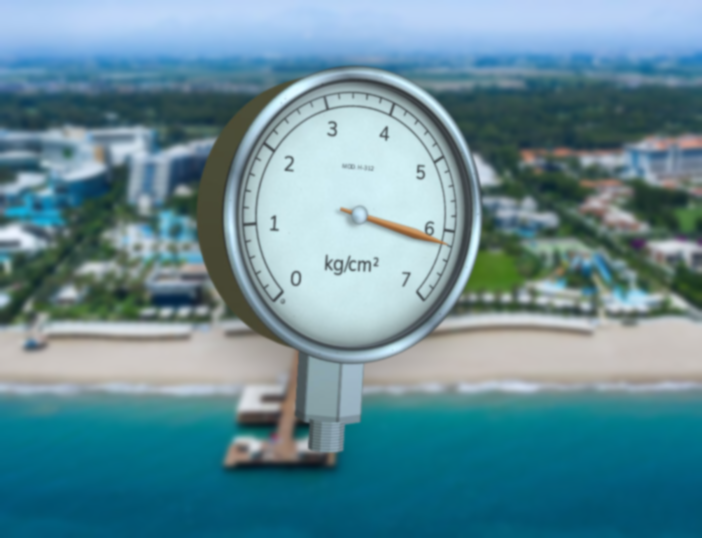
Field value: 6.2 kg/cm²
